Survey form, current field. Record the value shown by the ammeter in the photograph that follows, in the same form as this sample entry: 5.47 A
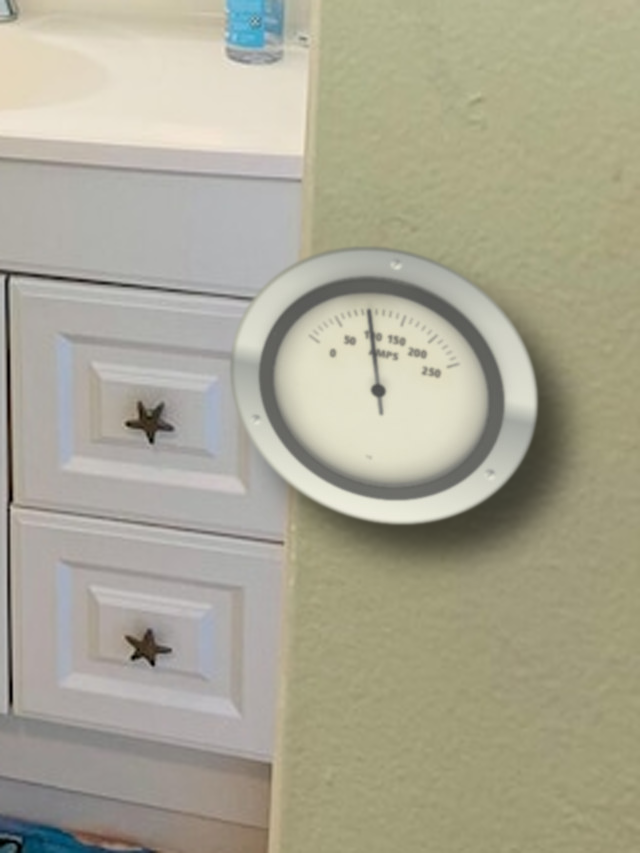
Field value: 100 A
